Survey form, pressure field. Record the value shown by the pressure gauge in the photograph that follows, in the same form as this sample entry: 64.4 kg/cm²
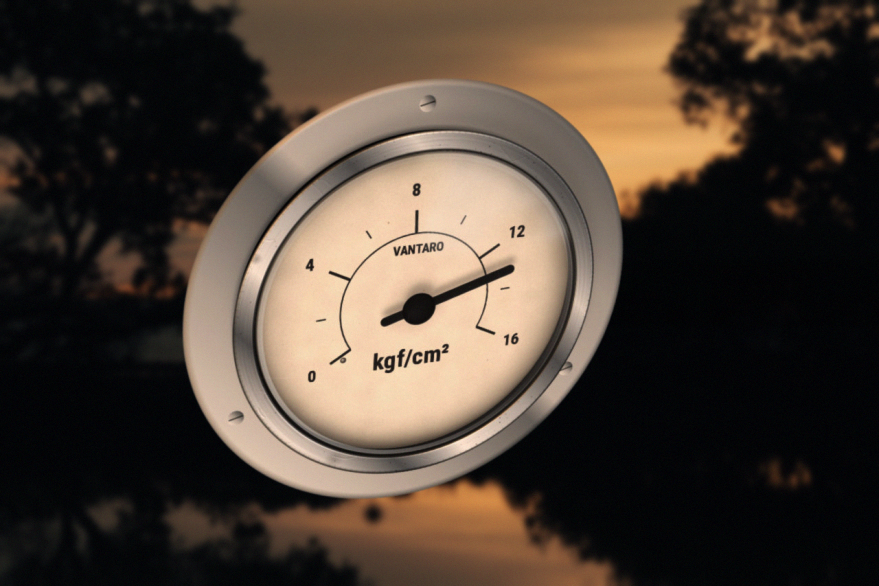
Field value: 13 kg/cm²
